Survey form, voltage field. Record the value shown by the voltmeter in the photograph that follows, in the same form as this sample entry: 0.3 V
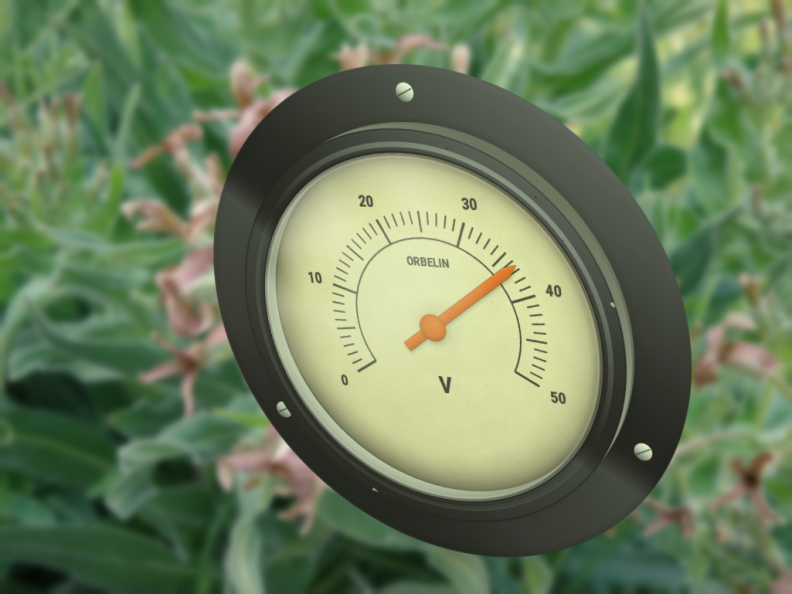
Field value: 36.5 V
